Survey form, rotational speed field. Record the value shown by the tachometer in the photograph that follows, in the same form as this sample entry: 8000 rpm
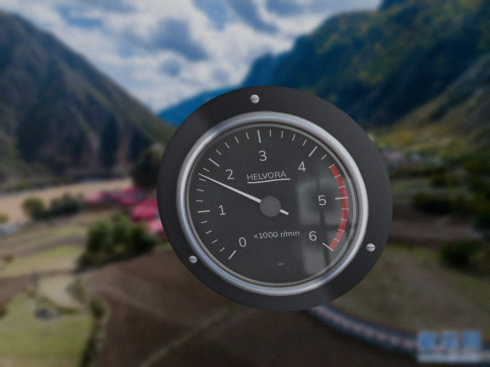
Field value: 1700 rpm
